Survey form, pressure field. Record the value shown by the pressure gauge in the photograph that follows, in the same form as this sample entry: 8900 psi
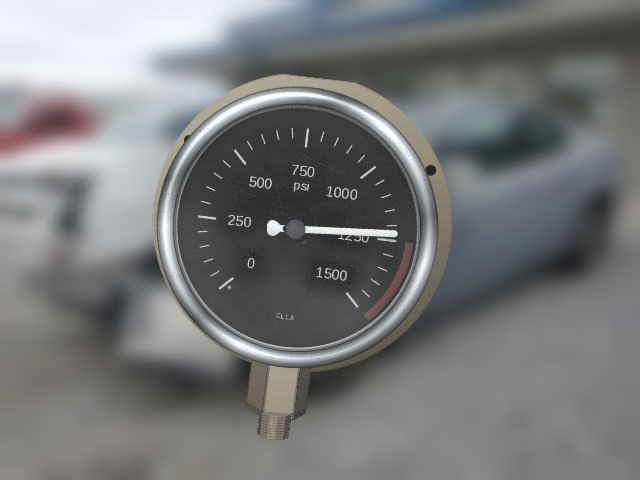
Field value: 1225 psi
